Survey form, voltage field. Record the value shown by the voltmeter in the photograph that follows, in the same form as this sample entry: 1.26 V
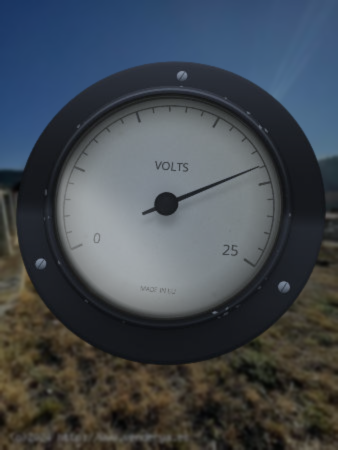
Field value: 19 V
